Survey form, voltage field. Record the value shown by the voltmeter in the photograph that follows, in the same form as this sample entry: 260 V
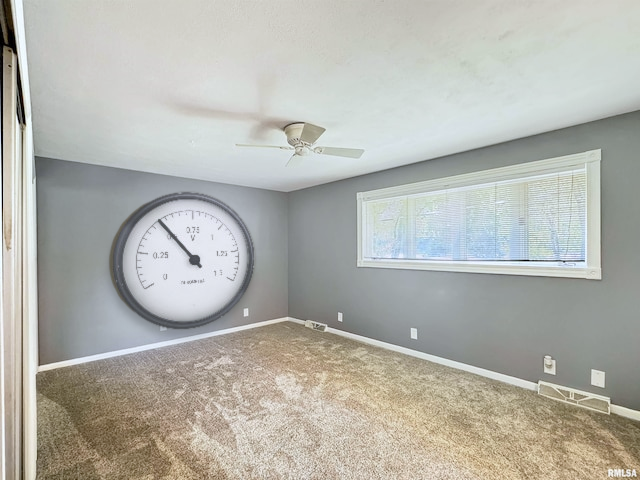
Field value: 0.5 V
